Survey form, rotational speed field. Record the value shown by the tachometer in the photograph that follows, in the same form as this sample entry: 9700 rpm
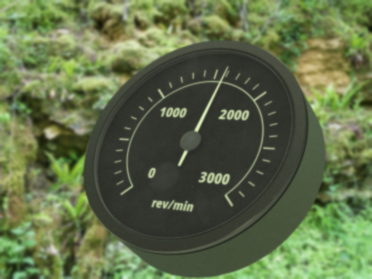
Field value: 1600 rpm
